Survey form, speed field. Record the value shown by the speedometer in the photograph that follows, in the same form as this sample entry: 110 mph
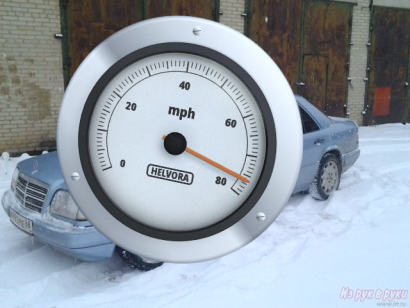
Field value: 76 mph
